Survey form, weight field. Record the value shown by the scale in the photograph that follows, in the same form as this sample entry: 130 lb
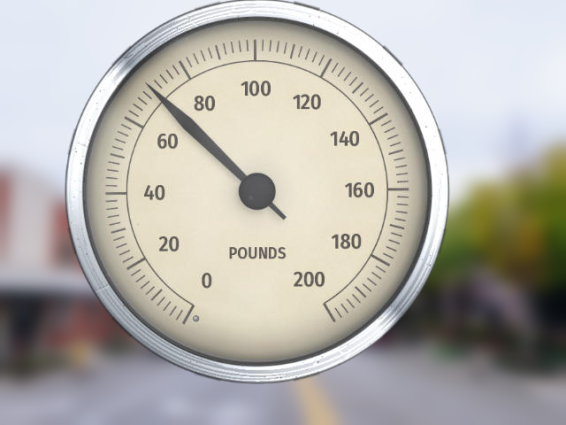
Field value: 70 lb
